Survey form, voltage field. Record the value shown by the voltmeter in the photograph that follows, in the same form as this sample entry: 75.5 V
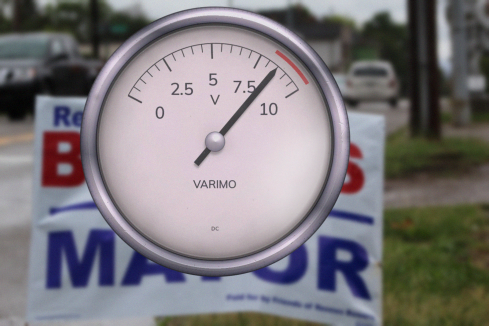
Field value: 8.5 V
